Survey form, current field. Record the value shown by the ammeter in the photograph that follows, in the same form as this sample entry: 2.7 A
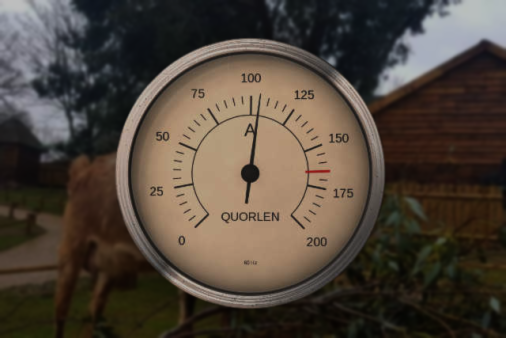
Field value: 105 A
